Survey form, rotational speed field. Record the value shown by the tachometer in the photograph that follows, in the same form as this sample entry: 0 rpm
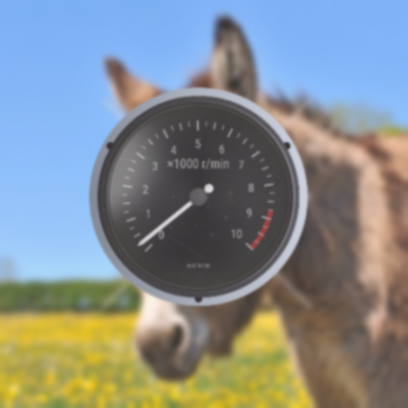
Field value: 250 rpm
